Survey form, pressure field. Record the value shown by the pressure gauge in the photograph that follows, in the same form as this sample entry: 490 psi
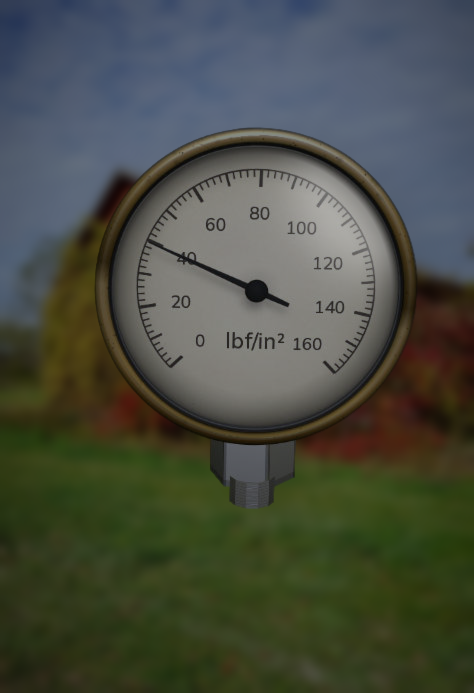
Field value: 40 psi
